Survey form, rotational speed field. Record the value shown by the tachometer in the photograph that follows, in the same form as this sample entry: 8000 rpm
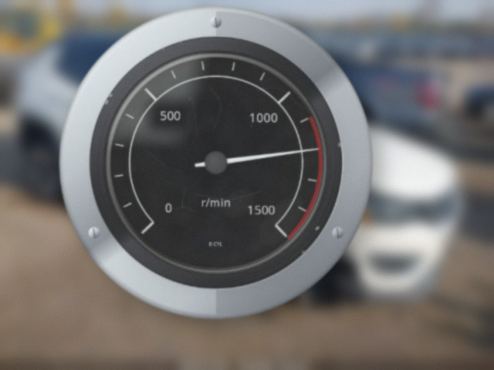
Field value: 1200 rpm
